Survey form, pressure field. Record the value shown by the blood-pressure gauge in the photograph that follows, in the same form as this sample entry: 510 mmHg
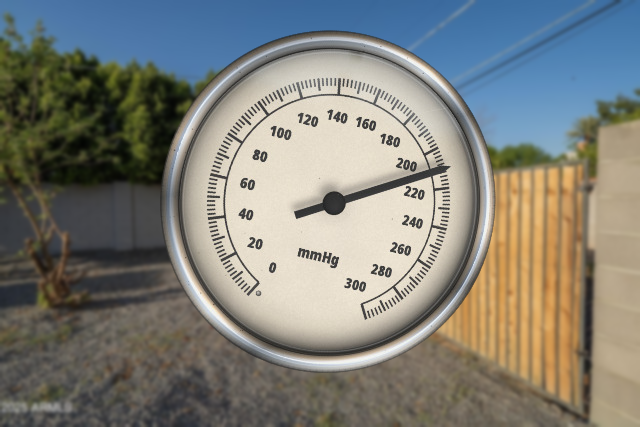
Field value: 210 mmHg
